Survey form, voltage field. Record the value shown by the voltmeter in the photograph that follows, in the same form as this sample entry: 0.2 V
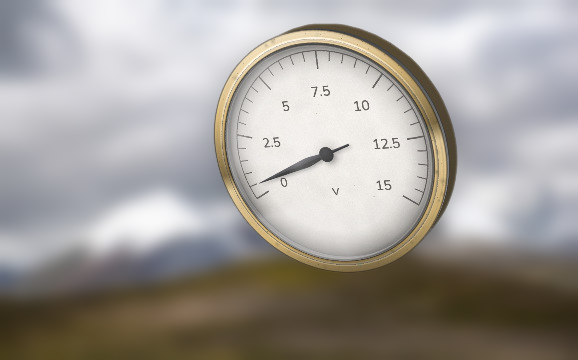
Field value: 0.5 V
